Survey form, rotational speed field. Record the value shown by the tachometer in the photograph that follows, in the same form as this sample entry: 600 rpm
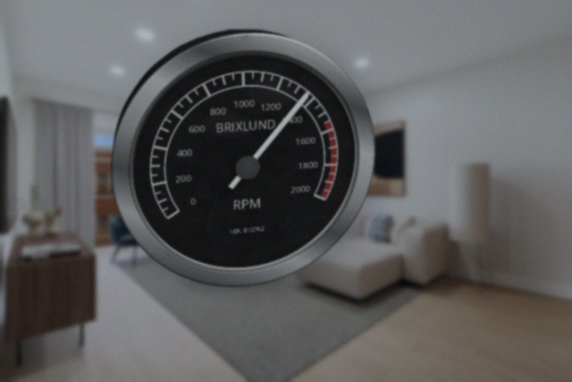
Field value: 1350 rpm
